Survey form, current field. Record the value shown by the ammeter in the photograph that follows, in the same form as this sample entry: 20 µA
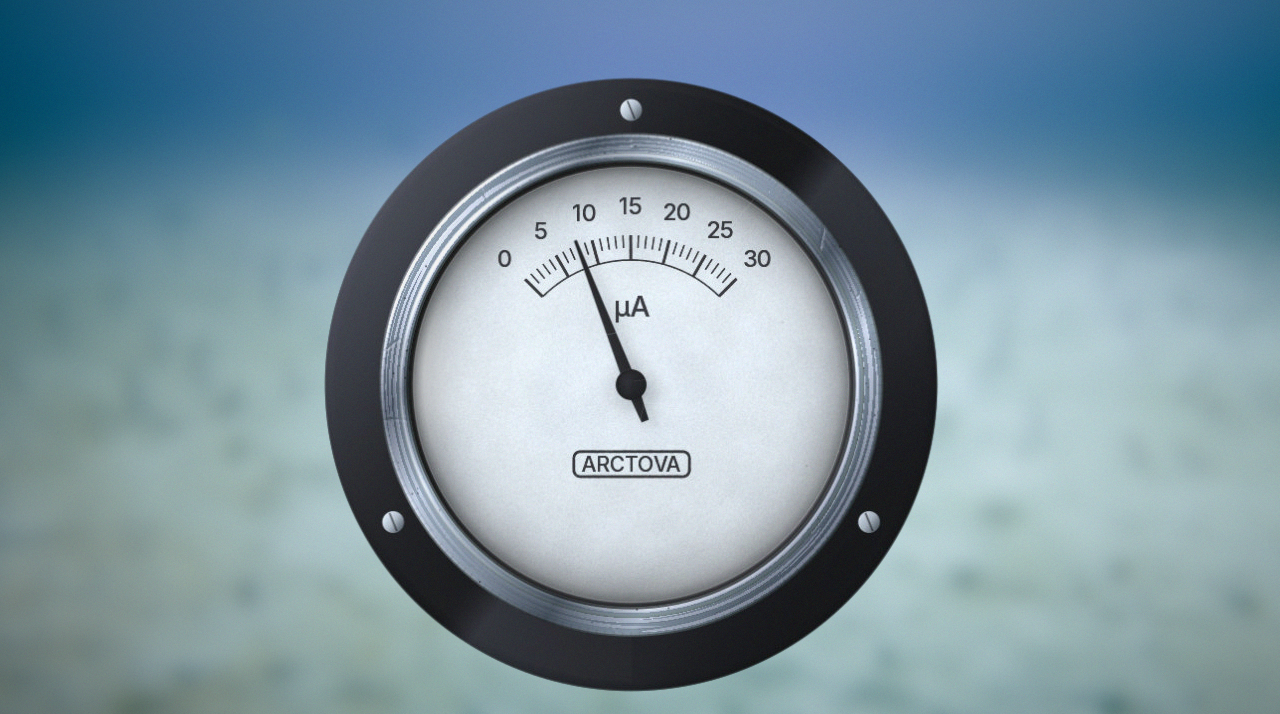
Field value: 8 µA
